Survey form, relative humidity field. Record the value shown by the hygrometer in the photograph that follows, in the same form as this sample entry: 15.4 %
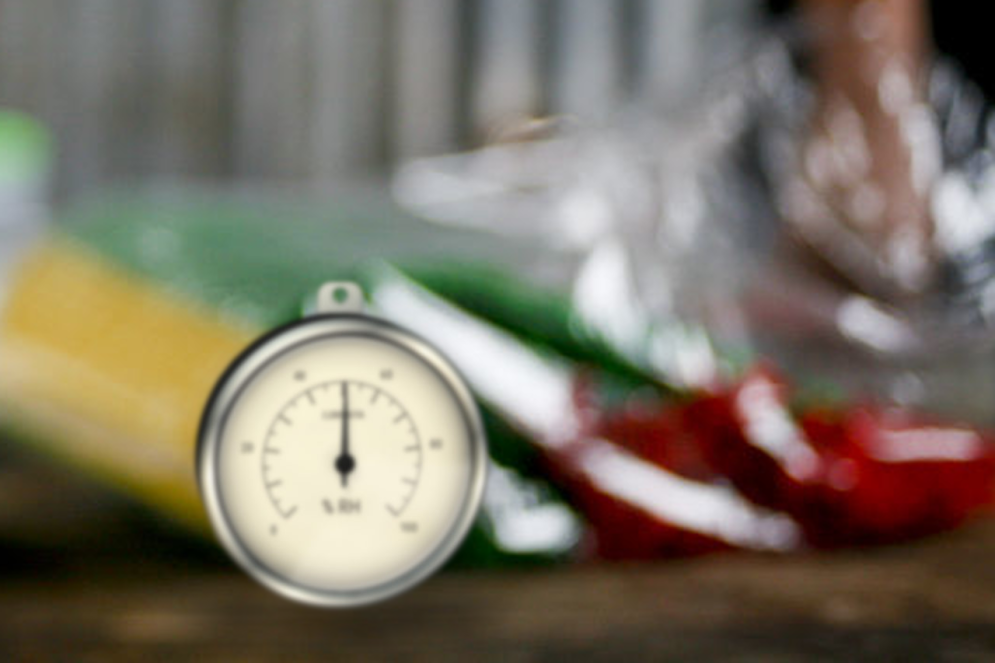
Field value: 50 %
